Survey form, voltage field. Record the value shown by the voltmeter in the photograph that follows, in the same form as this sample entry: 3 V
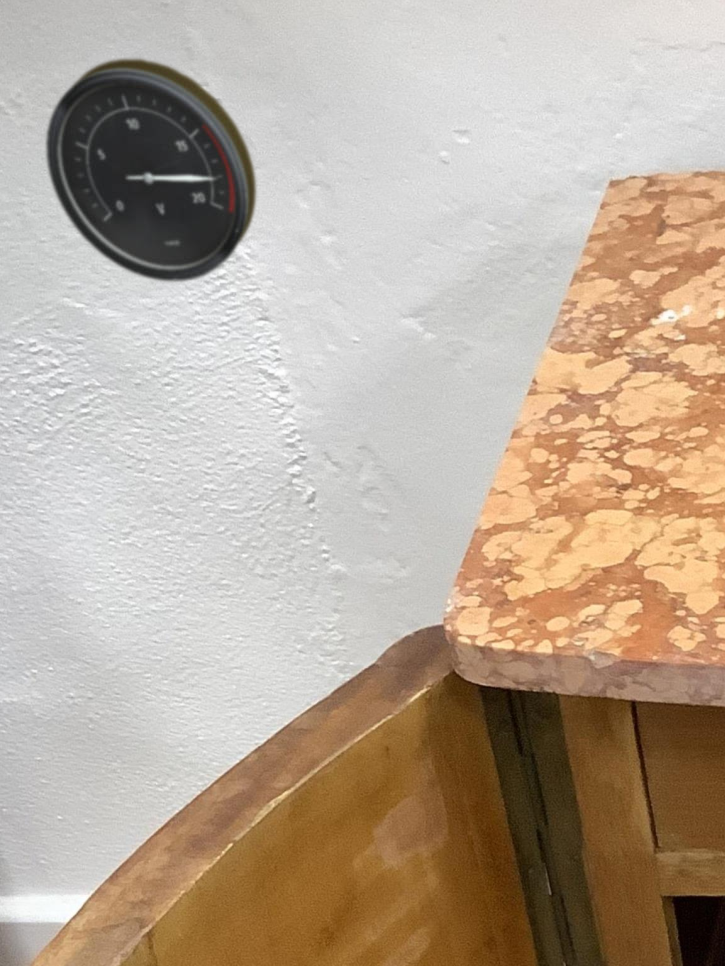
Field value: 18 V
